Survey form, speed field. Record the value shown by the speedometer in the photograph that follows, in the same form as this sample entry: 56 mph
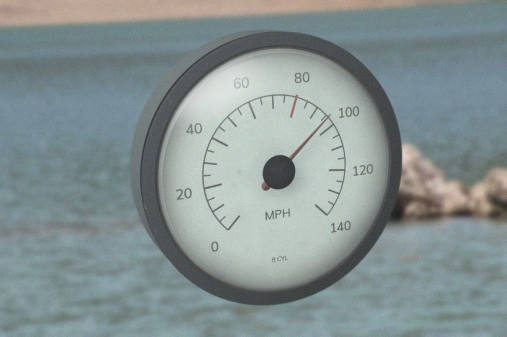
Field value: 95 mph
